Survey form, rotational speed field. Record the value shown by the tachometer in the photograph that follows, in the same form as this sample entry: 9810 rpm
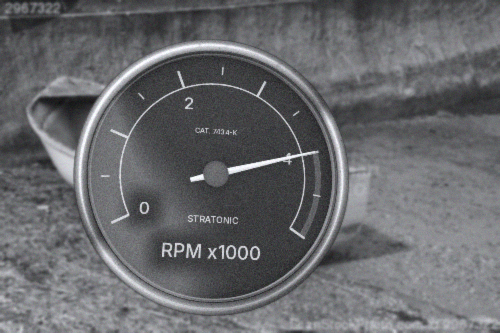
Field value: 4000 rpm
